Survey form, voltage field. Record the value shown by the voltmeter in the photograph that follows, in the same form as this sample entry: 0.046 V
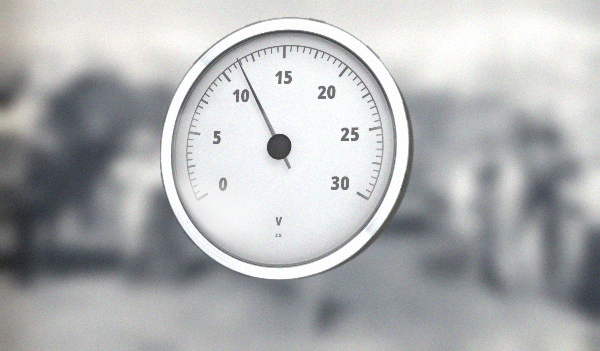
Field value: 11.5 V
